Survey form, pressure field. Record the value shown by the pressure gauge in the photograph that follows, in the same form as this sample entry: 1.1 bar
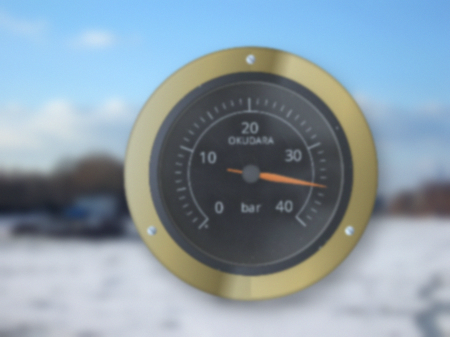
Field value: 35 bar
